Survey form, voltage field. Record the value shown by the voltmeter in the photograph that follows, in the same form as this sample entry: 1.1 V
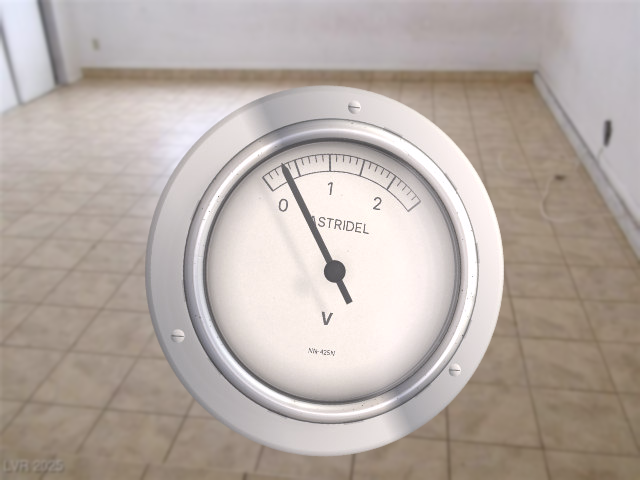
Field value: 0.3 V
